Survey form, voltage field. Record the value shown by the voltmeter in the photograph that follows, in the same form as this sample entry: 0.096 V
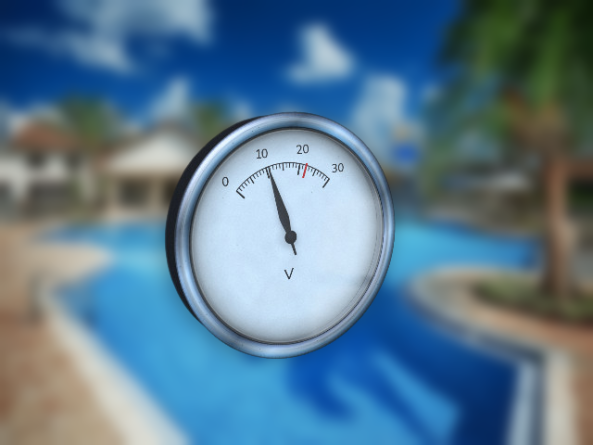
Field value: 10 V
